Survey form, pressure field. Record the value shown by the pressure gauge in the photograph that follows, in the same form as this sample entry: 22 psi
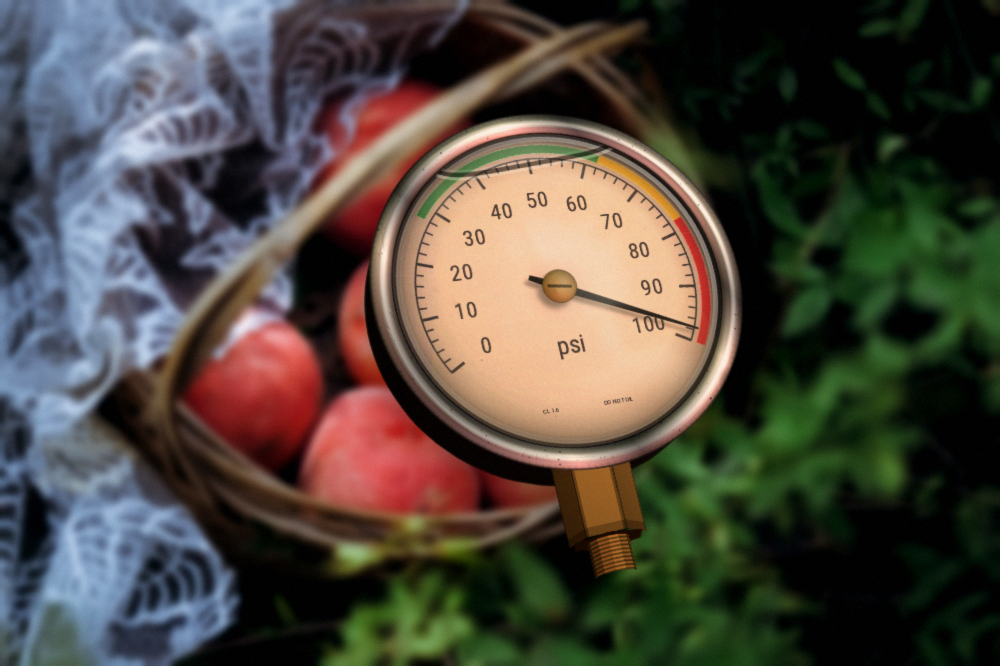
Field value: 98 psi
